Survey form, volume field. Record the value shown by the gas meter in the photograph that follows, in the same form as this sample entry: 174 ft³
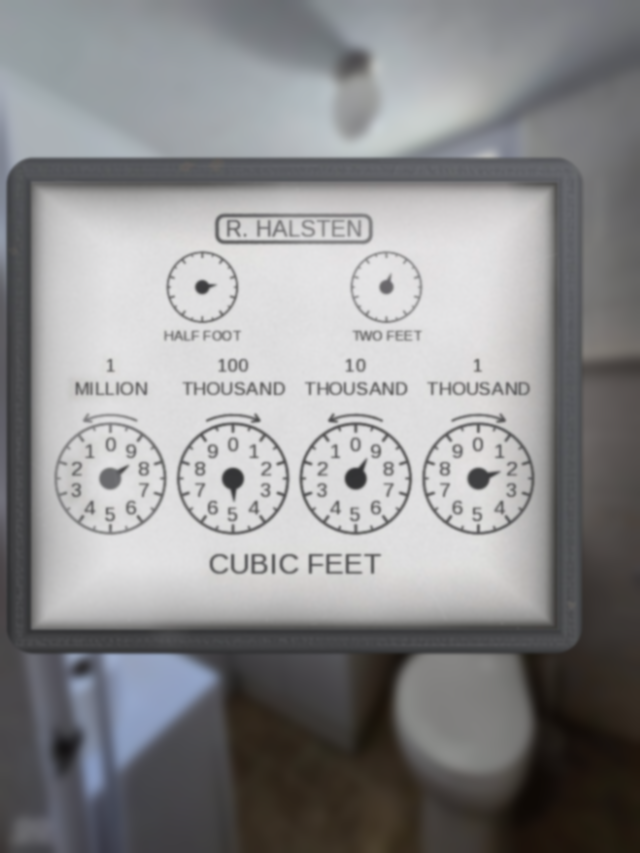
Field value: 849200 ft³
